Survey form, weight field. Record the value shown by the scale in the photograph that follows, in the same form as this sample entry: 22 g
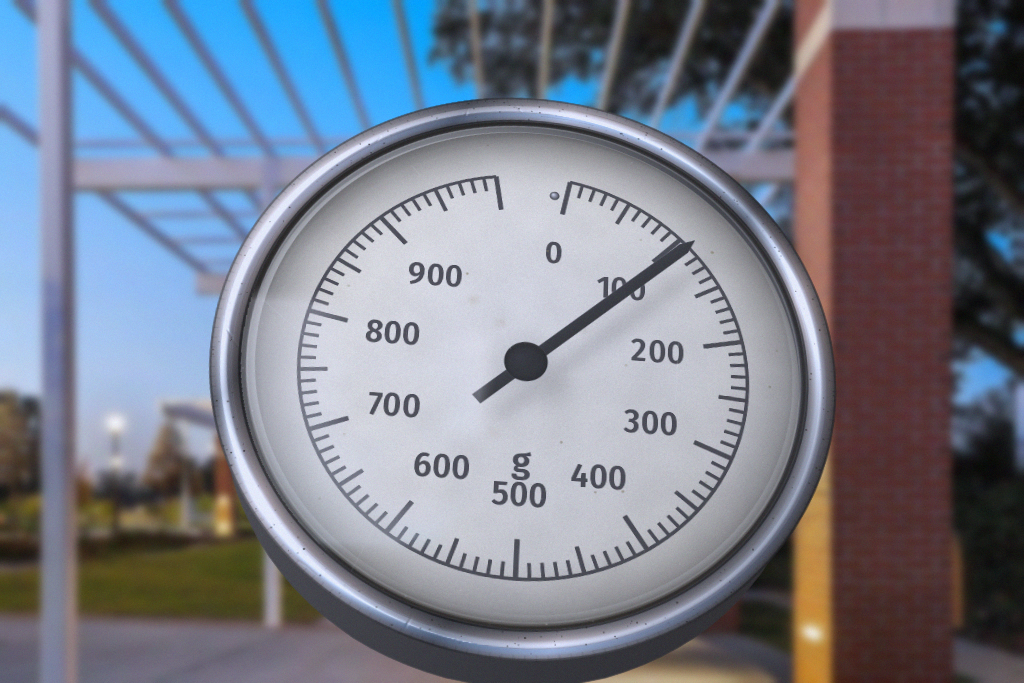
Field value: 110 g
